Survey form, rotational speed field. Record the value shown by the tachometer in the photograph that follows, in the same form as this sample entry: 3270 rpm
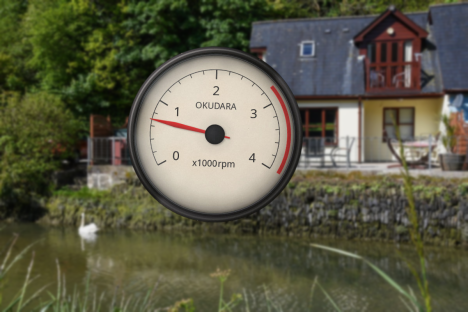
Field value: 700 rpm
